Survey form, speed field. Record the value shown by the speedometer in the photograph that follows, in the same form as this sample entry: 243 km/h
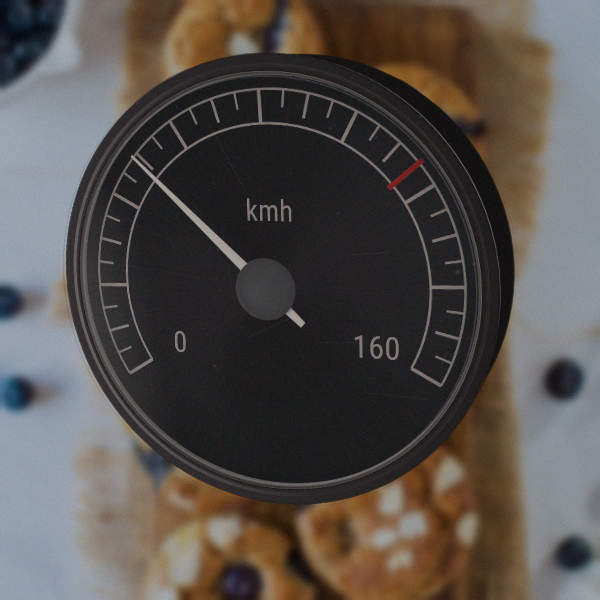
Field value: 50 km/h
